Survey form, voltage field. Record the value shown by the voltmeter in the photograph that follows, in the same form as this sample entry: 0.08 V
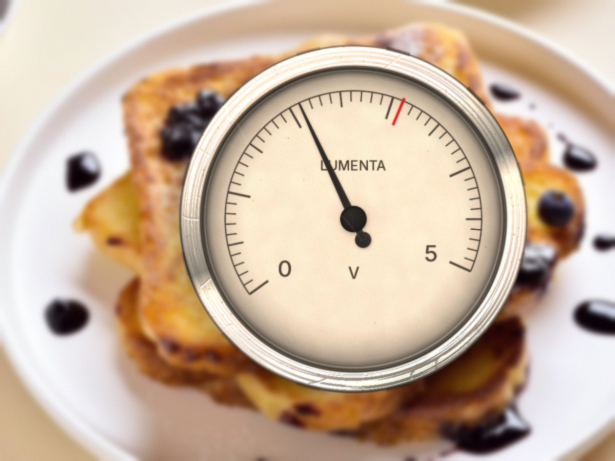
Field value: 2.1 V
